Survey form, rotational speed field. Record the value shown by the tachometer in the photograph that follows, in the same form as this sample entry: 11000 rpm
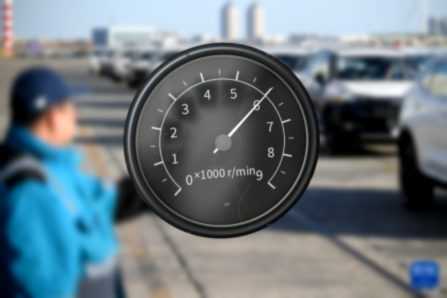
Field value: 6000 rpm
